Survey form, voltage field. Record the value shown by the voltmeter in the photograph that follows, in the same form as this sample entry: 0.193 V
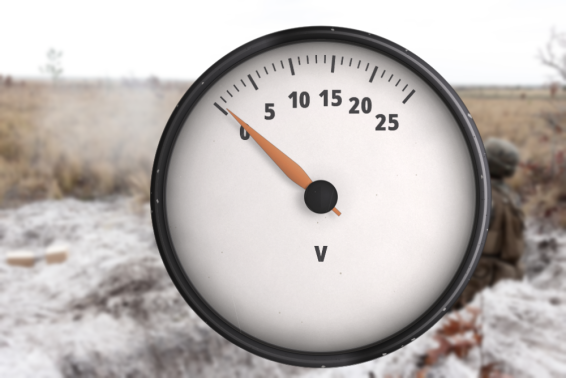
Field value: 0.5 V
